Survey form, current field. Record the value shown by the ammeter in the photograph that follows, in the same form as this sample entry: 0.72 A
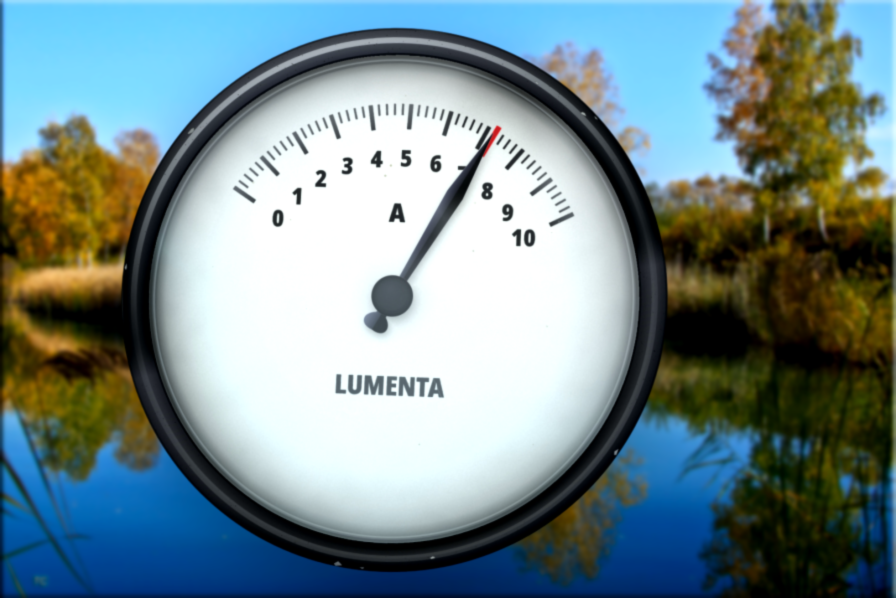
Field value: 7.2 A
